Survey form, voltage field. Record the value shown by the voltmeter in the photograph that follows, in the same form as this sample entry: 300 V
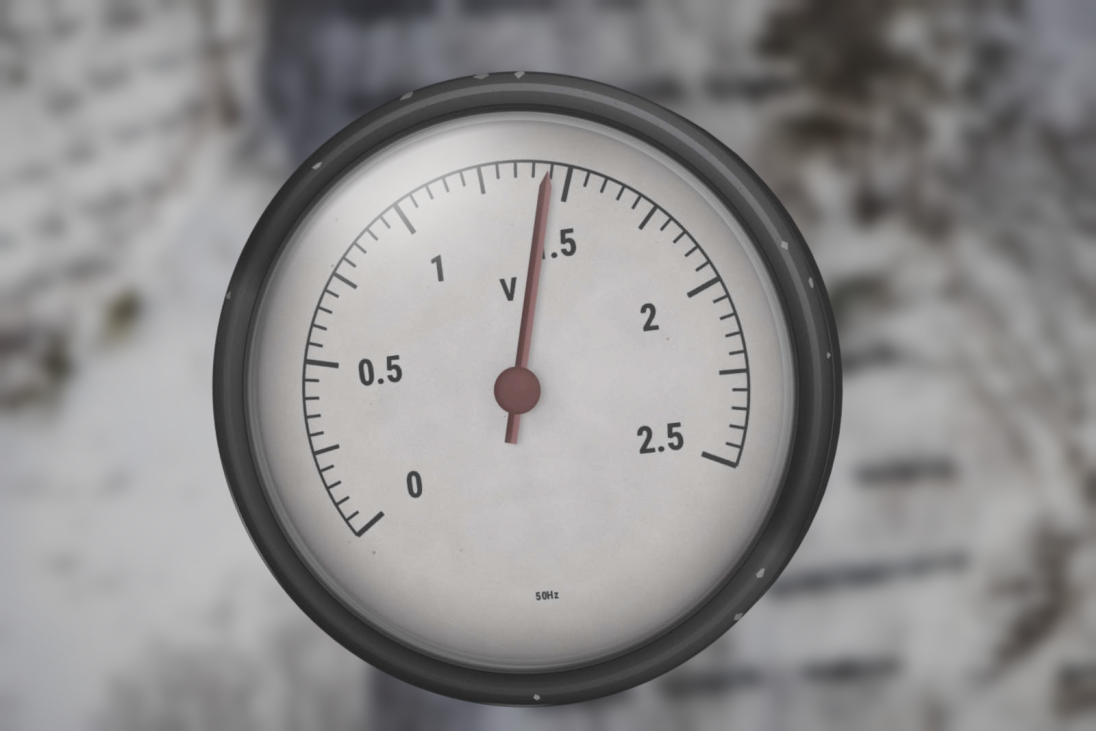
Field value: 1.45 V
